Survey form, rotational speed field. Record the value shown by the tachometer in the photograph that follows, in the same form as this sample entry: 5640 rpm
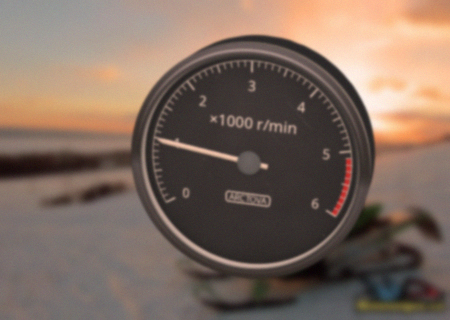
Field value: 1000 rpm
